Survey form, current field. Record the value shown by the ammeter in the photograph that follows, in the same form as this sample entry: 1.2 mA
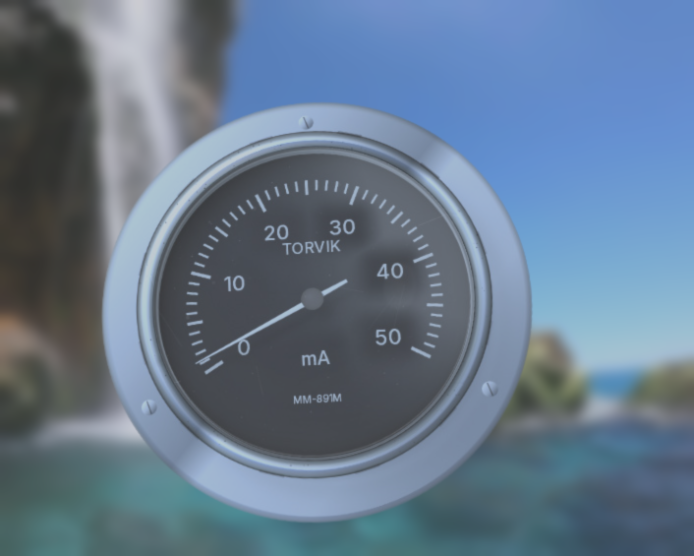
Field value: 1 mA
